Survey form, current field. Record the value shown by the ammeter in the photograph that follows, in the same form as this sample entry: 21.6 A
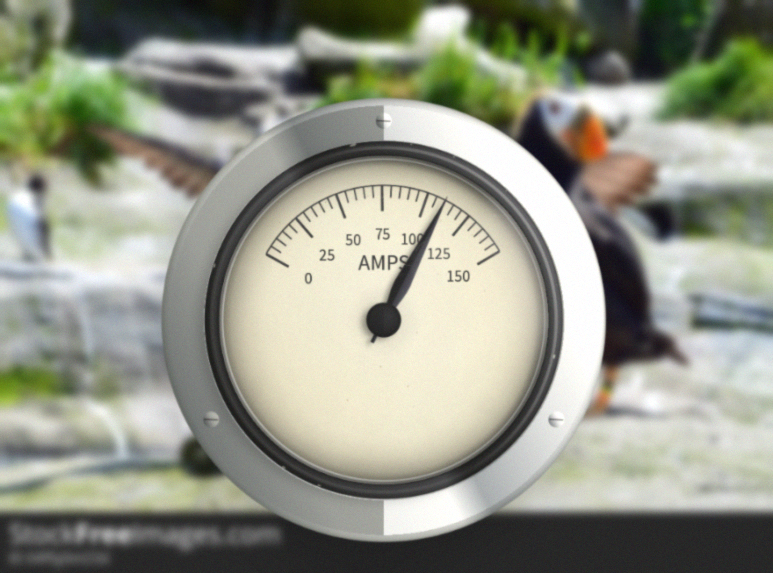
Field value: 110 A
